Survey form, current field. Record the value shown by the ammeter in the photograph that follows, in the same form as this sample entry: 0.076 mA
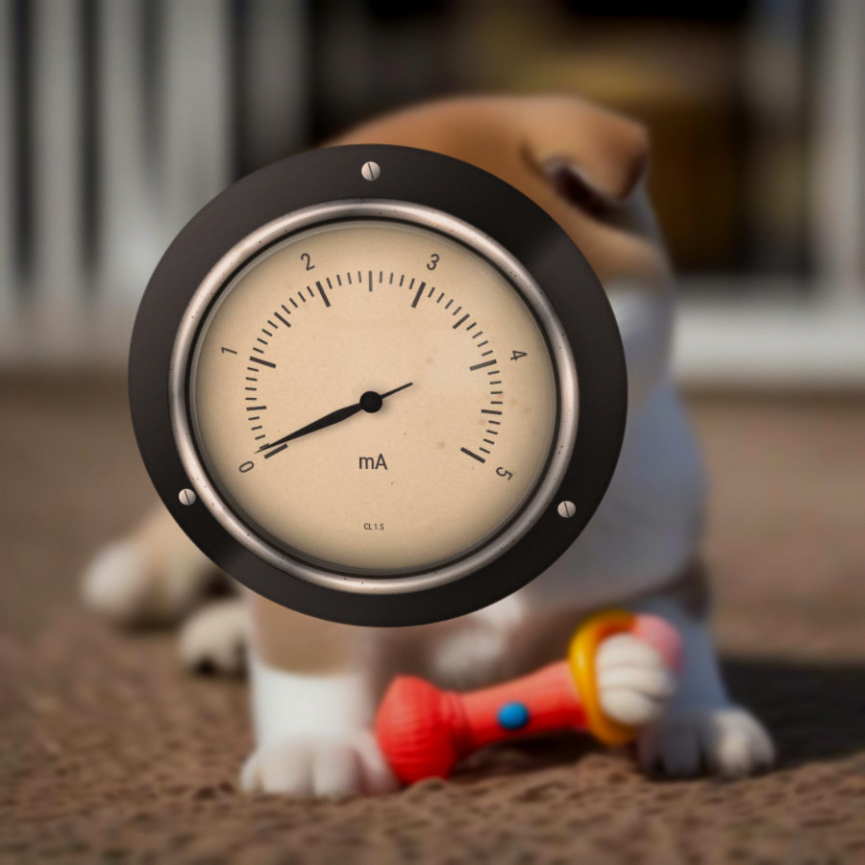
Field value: 0.1 mA
